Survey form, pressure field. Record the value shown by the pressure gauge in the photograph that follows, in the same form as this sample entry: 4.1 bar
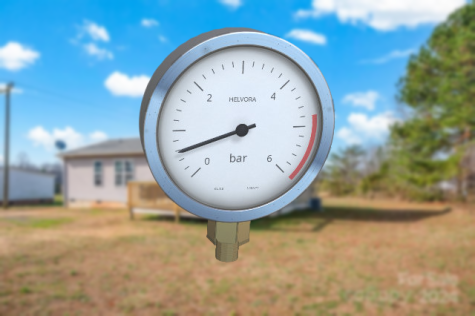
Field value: 0.6 bar
